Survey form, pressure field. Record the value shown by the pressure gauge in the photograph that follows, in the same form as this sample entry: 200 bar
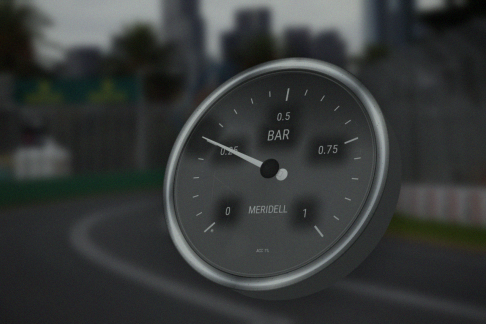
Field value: 0.25 bar
